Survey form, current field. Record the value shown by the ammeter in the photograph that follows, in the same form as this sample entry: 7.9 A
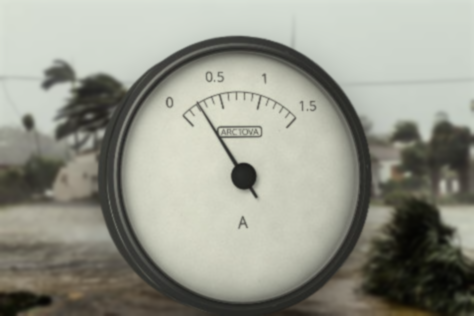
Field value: 0.2 A
